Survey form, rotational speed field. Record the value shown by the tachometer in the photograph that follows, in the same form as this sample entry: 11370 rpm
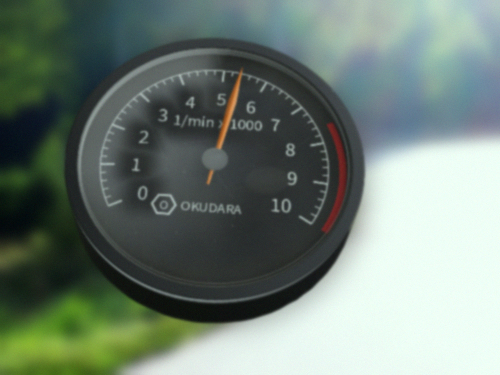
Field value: 5400 rpm
